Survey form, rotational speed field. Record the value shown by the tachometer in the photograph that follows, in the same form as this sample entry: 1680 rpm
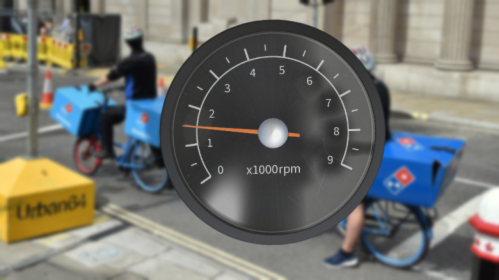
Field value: 1500 rpm
